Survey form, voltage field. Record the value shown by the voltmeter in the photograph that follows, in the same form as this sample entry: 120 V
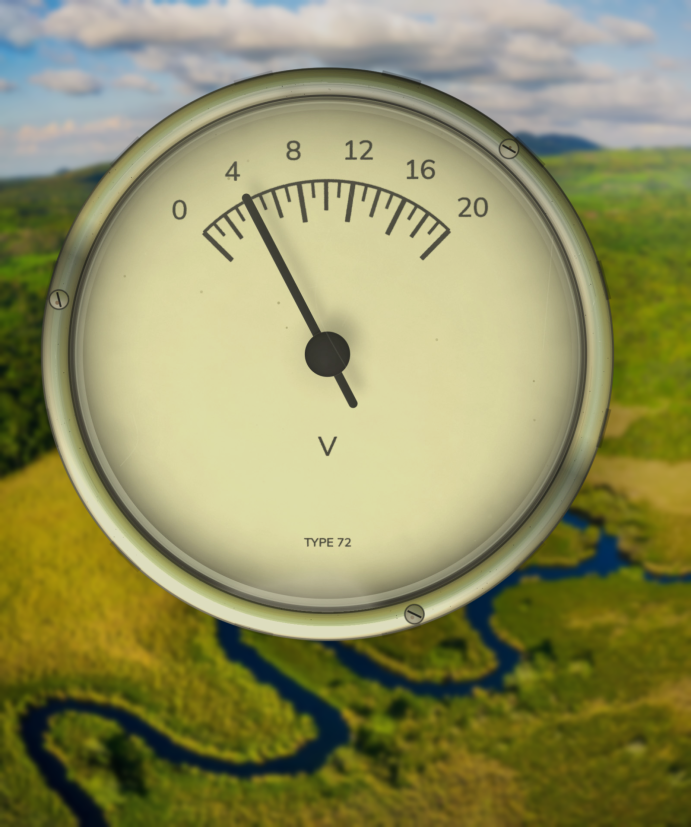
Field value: 4 V
